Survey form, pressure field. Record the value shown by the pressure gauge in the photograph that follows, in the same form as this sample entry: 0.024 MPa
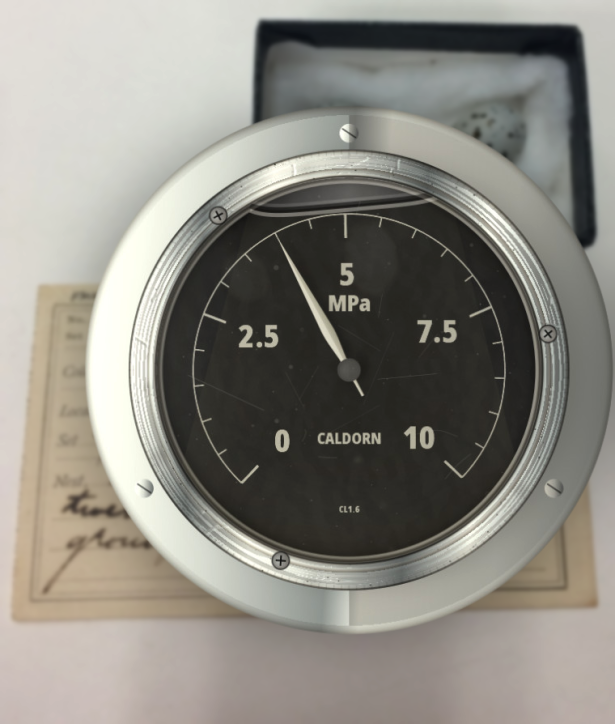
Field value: 4 MPa
